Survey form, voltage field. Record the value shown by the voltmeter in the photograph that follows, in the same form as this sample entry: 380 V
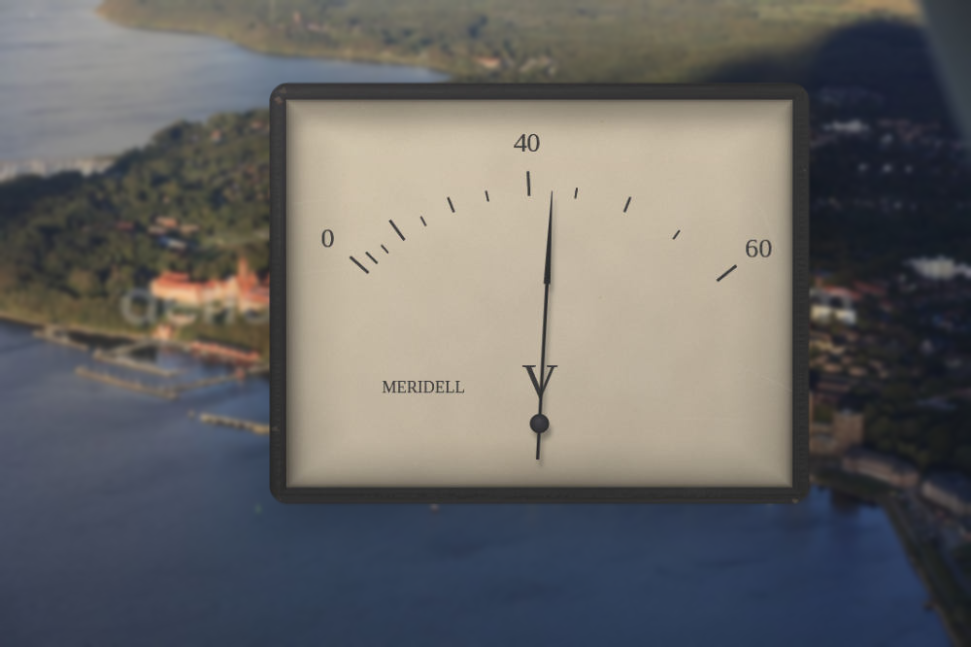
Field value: 42.5 V
